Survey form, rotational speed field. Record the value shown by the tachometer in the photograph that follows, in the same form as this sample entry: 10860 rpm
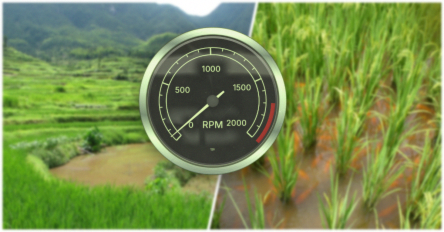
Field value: 50 rpm
